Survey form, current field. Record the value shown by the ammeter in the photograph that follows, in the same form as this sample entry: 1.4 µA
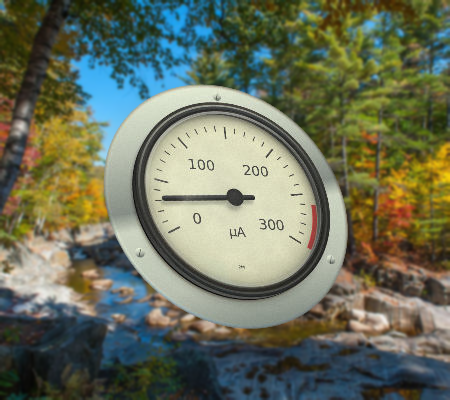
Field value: 30 µA
